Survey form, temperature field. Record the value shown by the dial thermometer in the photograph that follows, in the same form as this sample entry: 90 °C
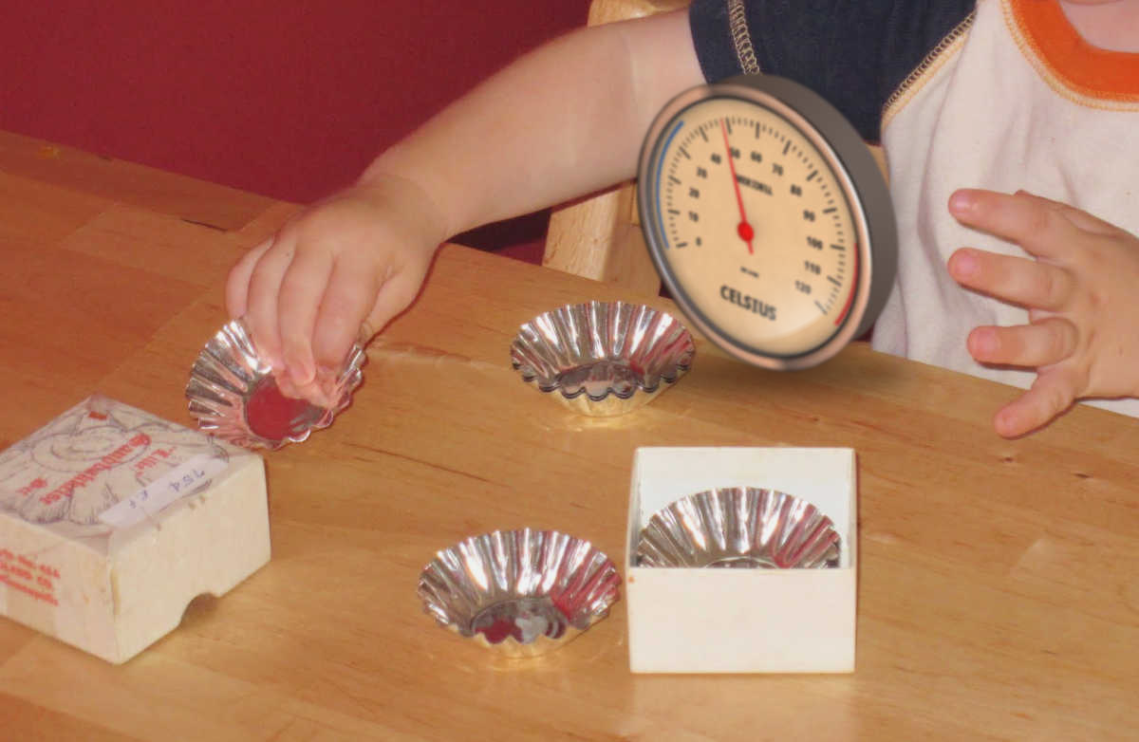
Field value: 50 °C
